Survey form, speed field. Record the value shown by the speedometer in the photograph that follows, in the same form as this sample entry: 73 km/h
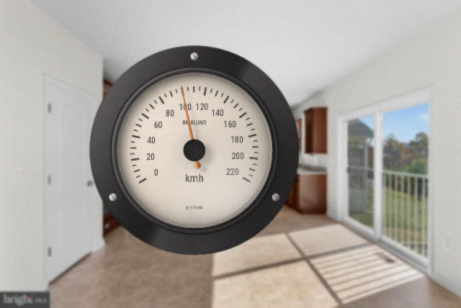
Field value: 100 km/h
